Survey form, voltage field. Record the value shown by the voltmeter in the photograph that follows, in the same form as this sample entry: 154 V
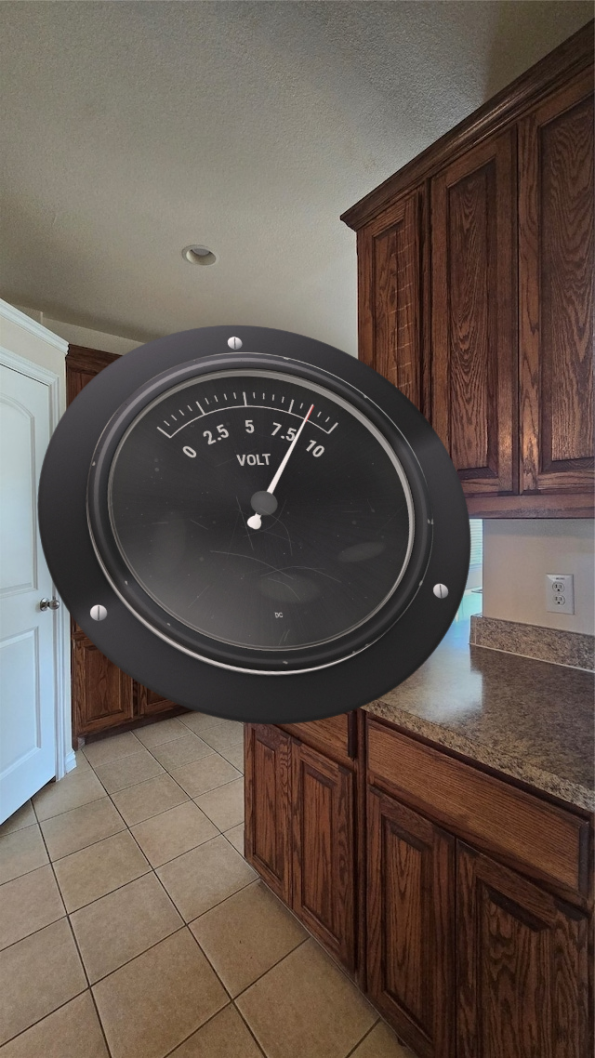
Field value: 8.5 V
